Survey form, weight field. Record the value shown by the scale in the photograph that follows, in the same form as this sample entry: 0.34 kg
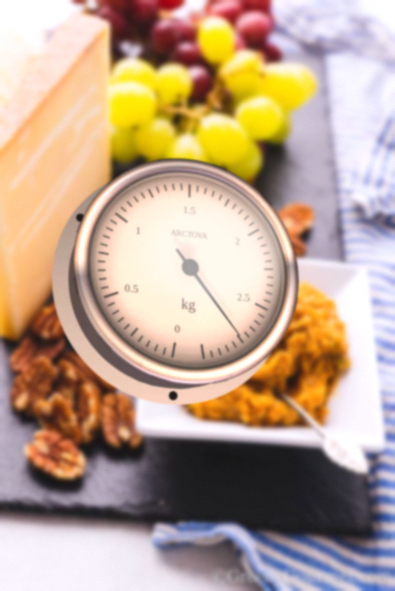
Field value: 2.75 kg
